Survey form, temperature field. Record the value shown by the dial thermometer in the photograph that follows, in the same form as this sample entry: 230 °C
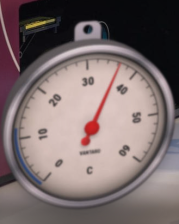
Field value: 36 °C
